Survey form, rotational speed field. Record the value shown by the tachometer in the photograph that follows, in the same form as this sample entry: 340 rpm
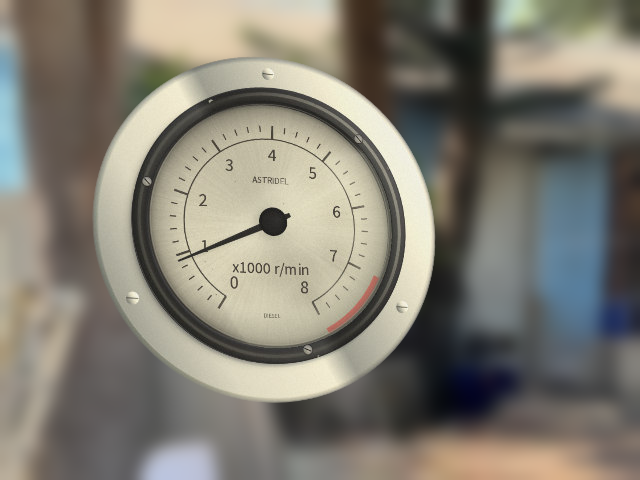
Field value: 900 rpm
